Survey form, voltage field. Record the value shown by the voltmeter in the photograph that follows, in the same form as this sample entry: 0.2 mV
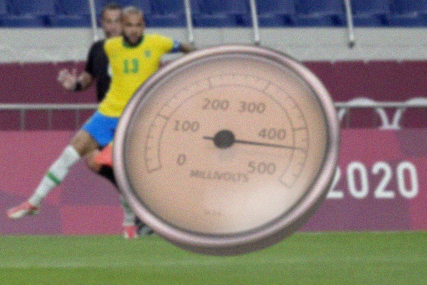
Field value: 440 mV
